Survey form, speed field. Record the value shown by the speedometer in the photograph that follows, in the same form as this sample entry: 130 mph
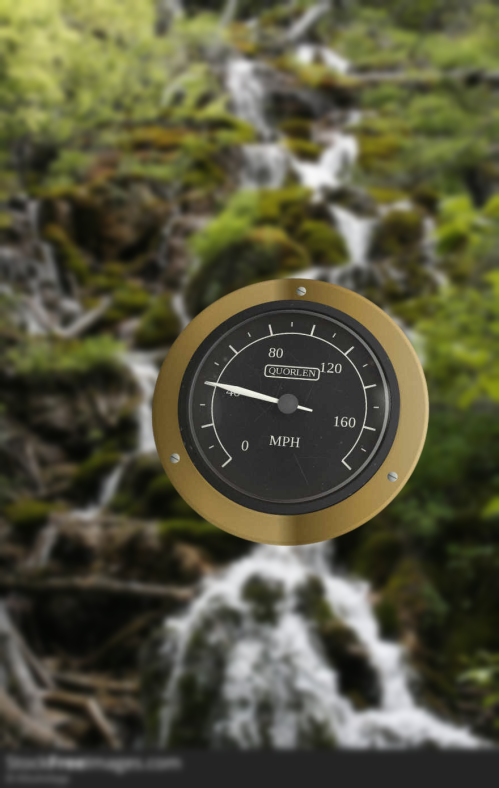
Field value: 40 mph
